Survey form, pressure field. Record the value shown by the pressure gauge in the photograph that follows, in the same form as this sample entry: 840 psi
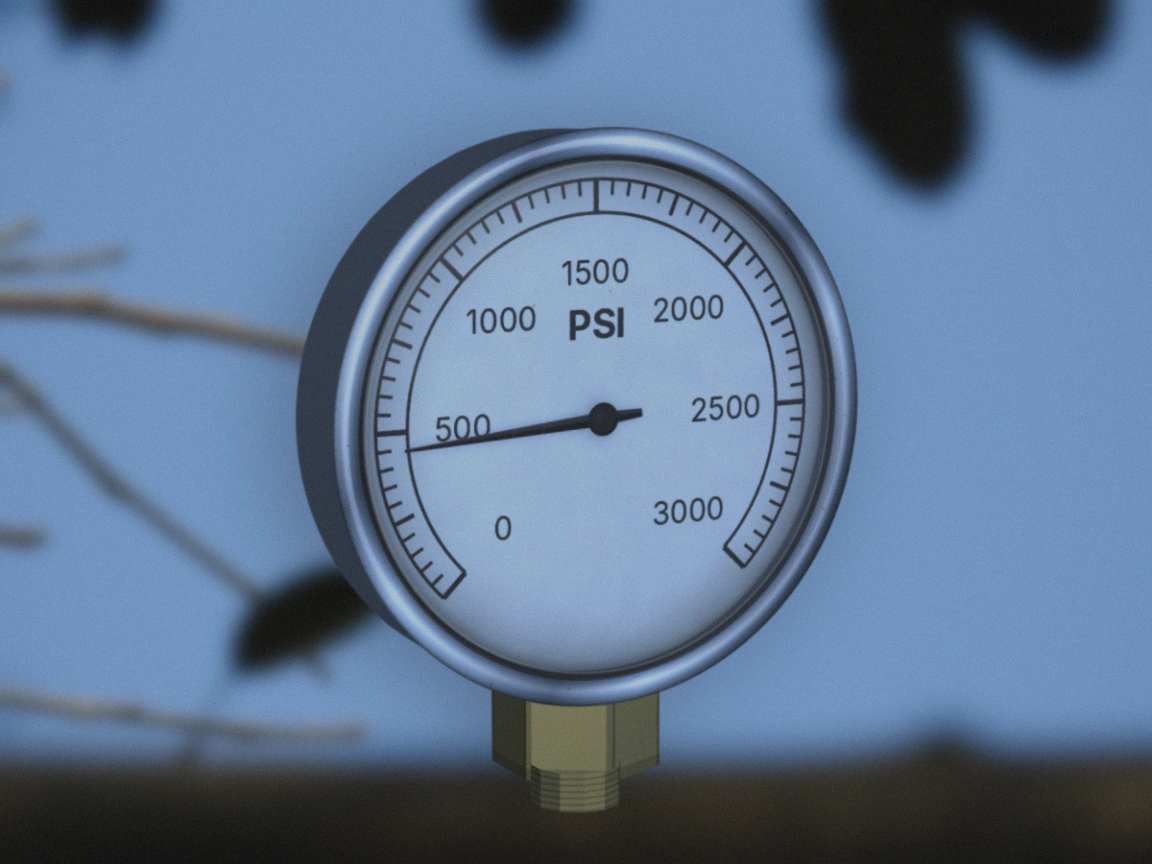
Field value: 450 psi
